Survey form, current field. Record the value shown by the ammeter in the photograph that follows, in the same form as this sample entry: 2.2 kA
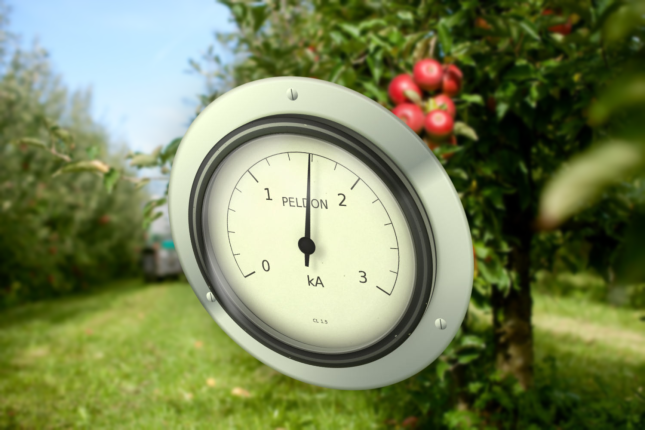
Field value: 1.6 kA
